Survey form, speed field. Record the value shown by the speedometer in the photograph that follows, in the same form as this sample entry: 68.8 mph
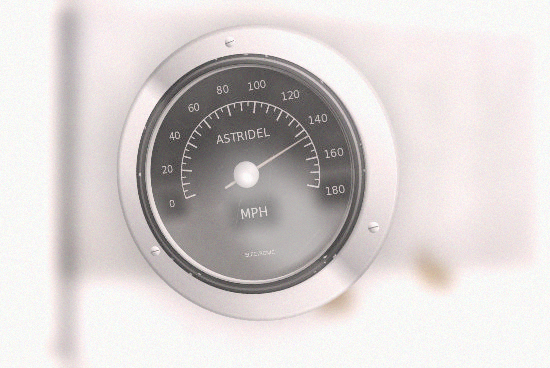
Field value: 145 mph
